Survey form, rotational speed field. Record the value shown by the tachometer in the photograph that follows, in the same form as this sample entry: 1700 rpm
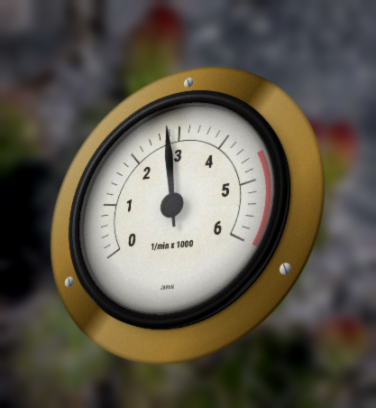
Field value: 2800 rpm
